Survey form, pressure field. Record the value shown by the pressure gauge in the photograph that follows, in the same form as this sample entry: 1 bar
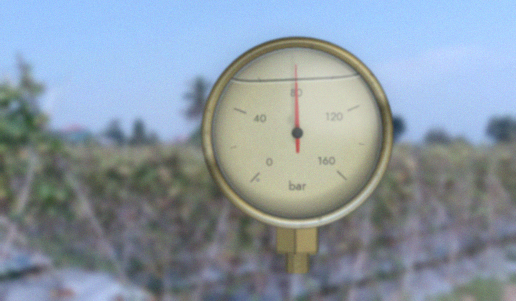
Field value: 80 bar
